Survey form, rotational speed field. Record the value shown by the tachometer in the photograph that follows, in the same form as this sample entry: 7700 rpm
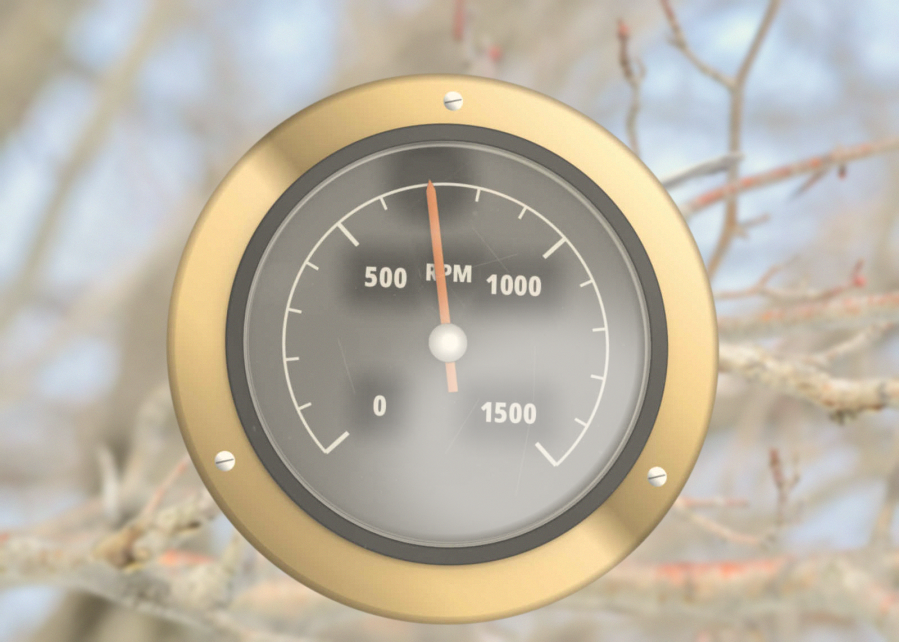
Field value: 700 rpm
